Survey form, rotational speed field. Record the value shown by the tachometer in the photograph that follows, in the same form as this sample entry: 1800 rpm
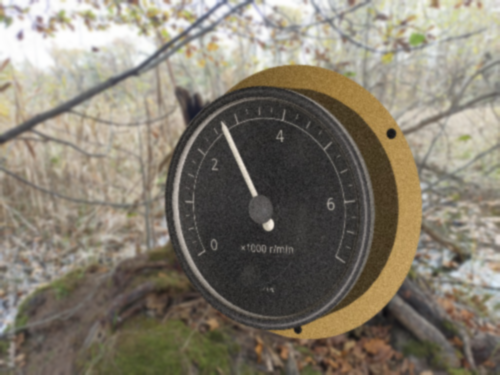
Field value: 2750 rpm
